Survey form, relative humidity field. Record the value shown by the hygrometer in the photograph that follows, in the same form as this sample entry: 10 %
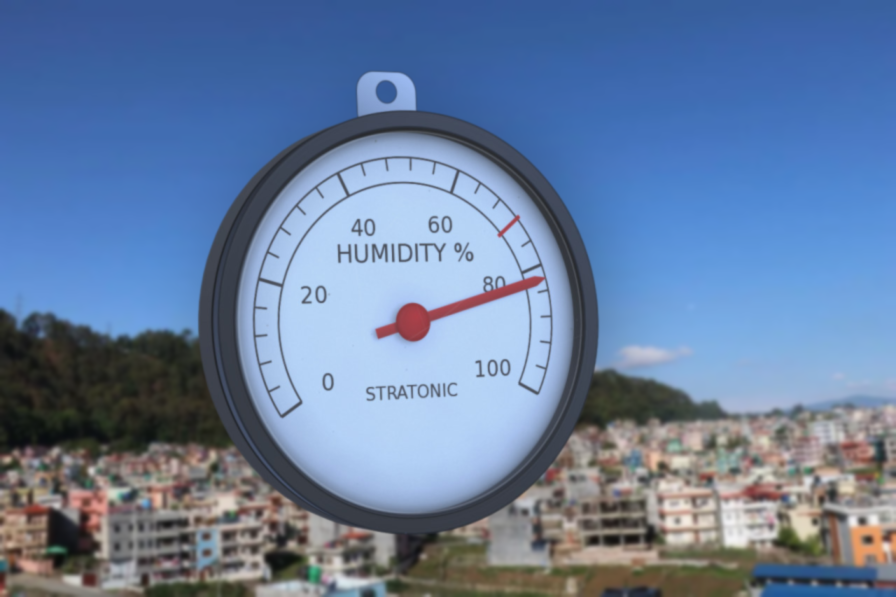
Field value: 82 %
